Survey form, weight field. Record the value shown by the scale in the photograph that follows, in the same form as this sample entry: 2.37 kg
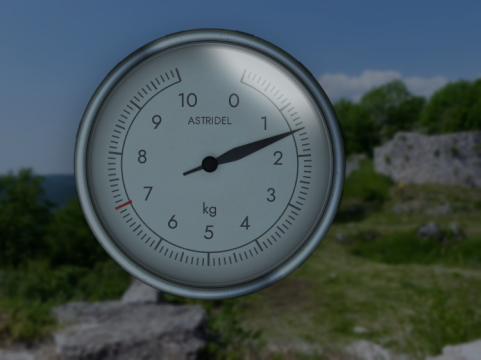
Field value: 1.5 kg
